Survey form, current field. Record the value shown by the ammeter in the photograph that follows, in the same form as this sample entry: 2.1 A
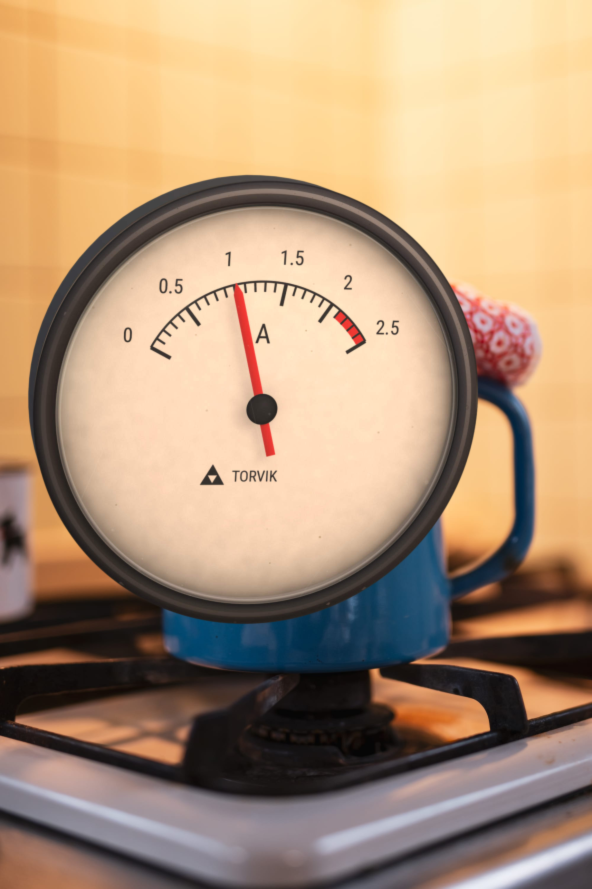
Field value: 1 A
